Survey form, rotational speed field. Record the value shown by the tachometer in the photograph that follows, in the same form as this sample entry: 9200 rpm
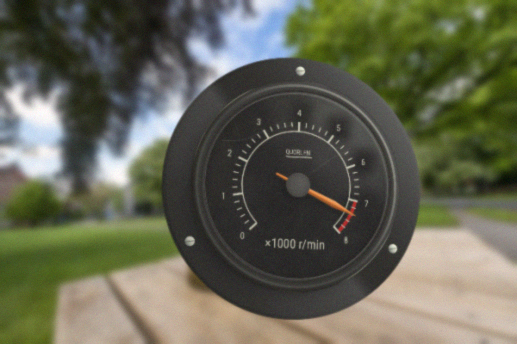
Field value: 7400 rpm
